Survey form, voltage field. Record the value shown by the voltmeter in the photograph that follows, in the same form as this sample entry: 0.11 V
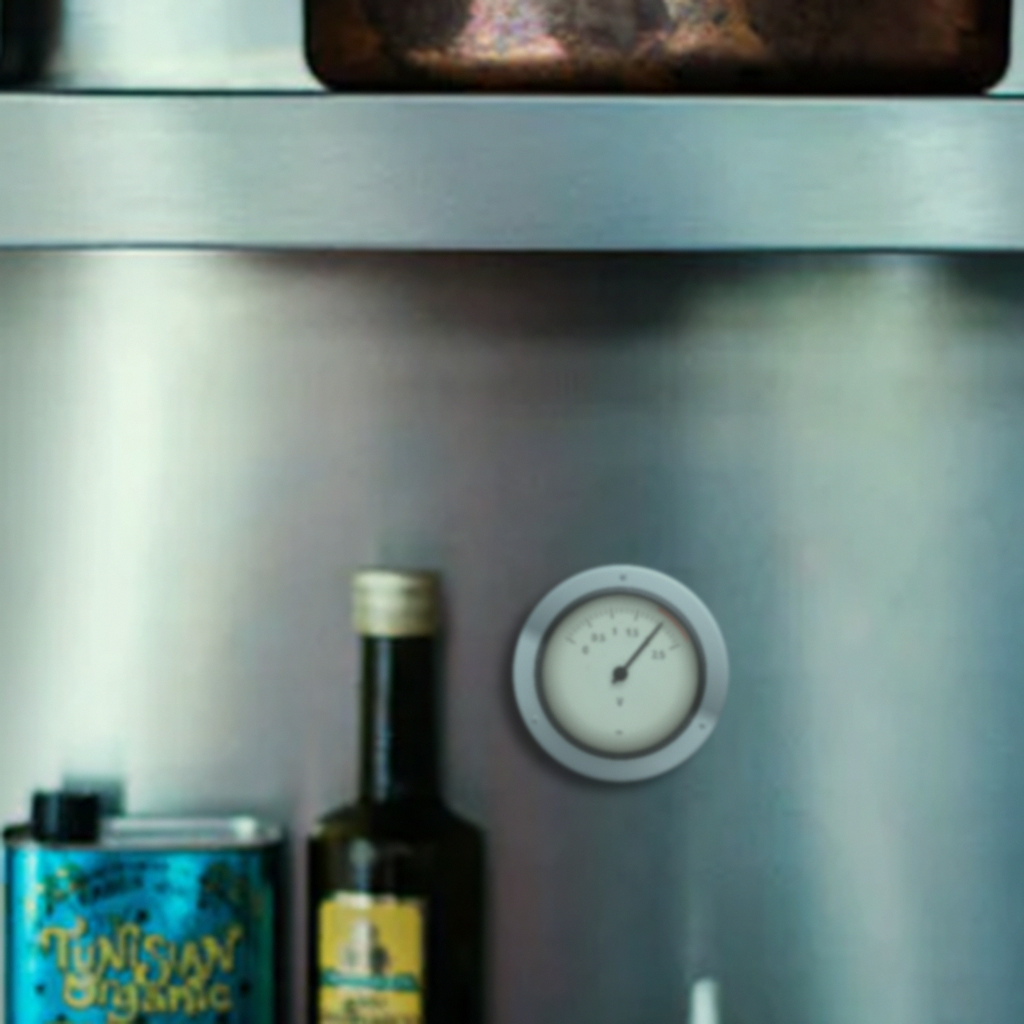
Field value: 2 V
